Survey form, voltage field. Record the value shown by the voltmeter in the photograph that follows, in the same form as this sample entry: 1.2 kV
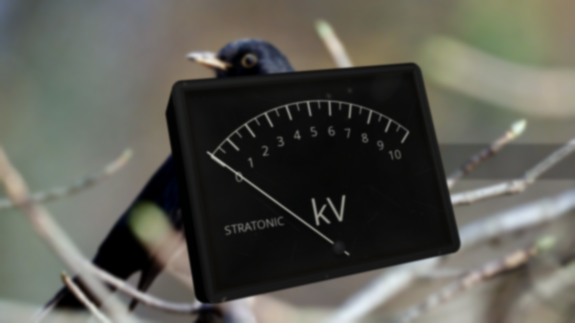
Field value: 0 kV
